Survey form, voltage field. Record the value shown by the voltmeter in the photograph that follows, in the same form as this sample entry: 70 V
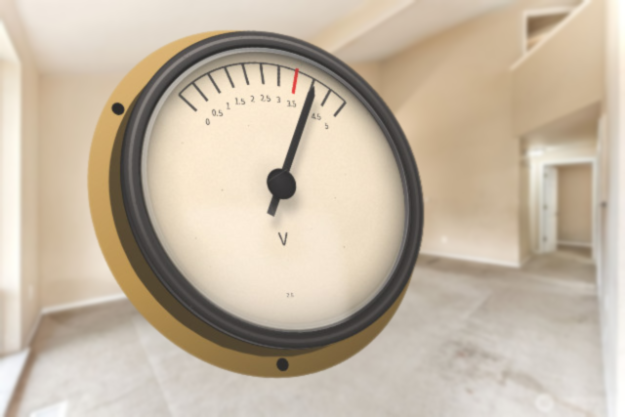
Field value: 4 V
